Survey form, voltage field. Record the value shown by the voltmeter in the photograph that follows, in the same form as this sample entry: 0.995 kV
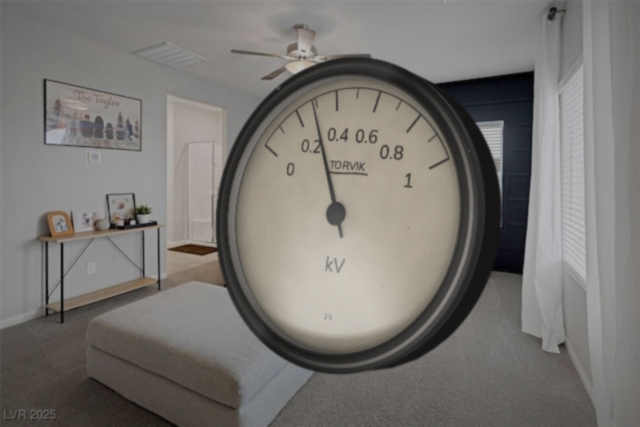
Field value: 0.3 kV
